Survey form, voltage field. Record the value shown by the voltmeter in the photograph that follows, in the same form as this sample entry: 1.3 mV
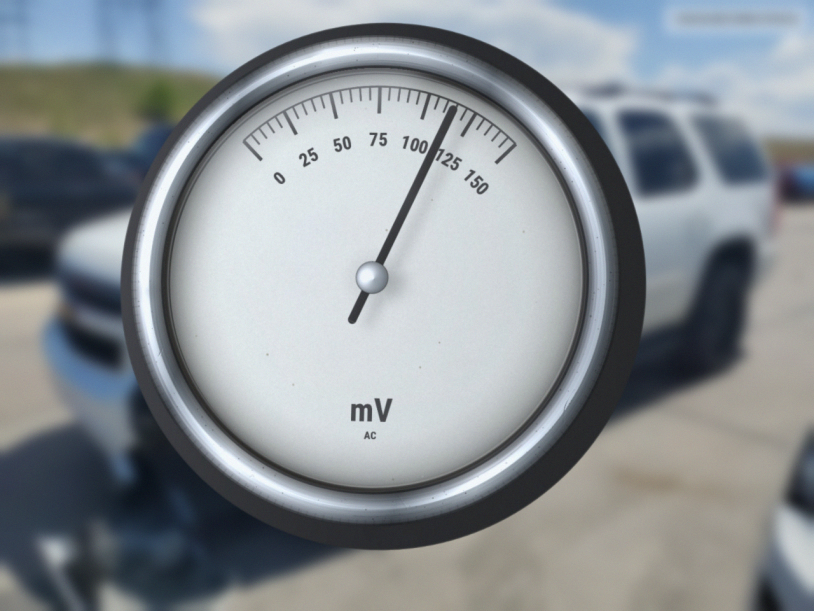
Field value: 115 mV
